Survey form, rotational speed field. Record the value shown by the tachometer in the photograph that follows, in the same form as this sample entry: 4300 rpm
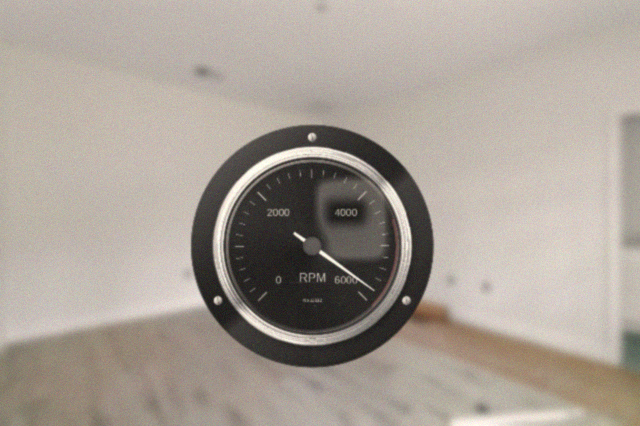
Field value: 5800 rpm
